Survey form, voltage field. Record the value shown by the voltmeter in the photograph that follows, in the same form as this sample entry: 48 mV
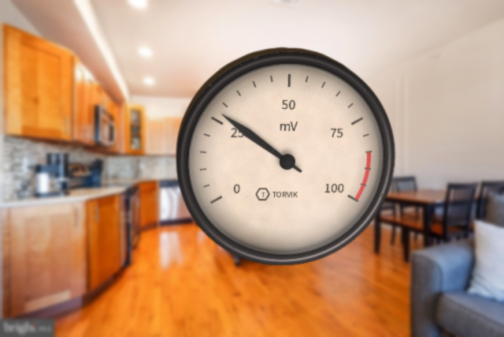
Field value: 27.5 mV
